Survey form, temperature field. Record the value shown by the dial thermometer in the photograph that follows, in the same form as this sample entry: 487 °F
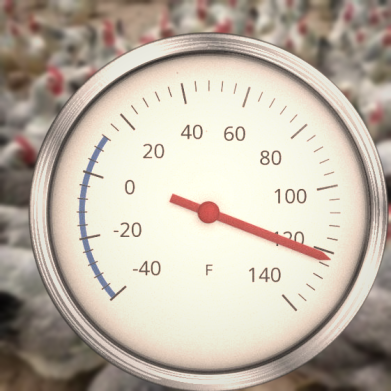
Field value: 122 °F
